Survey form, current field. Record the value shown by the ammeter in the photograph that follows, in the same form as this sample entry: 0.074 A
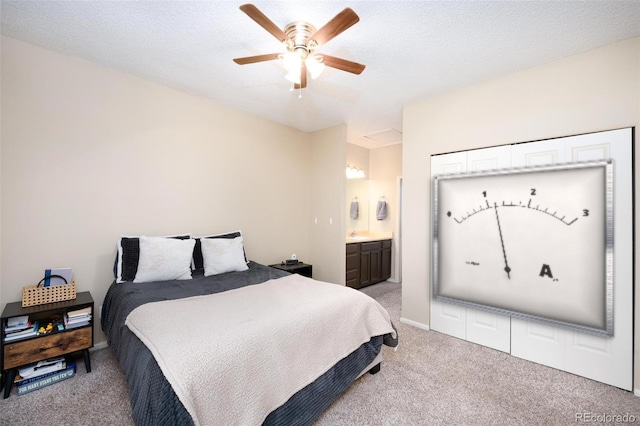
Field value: 1.2 A
